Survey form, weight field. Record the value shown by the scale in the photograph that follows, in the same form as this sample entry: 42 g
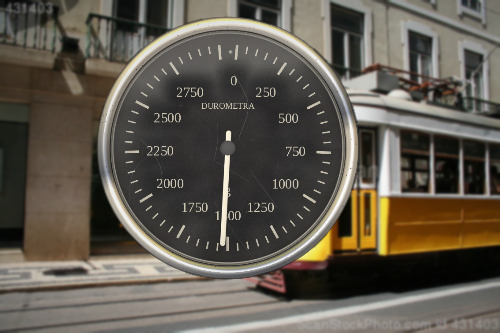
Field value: 1525 g
